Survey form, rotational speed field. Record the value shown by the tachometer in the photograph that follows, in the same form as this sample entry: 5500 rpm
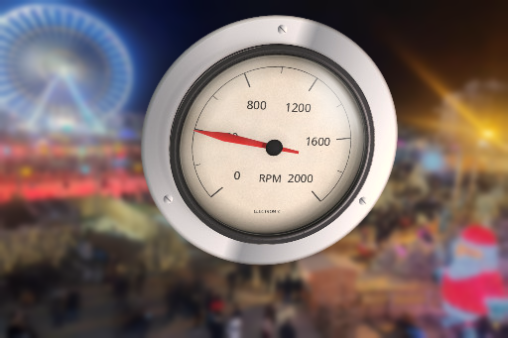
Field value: 400 rpm
